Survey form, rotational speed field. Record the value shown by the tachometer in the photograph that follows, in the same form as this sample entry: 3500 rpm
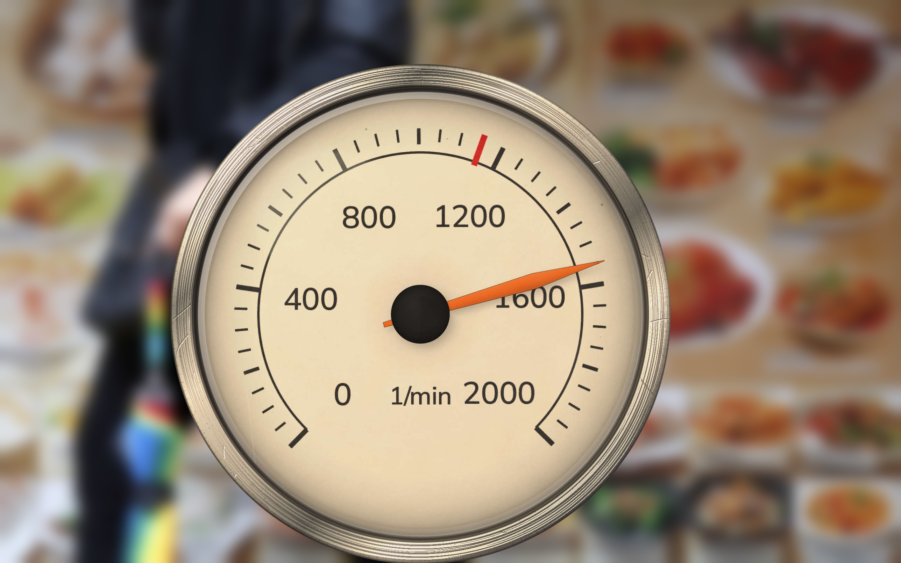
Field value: 1550 rpm
